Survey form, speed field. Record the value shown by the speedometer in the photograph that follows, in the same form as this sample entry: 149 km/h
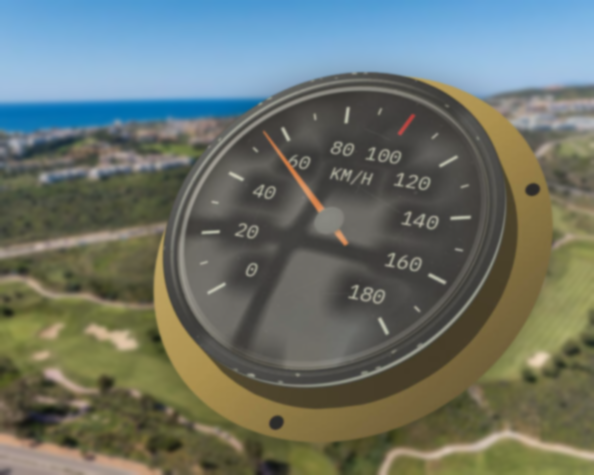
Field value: 55 km/h
